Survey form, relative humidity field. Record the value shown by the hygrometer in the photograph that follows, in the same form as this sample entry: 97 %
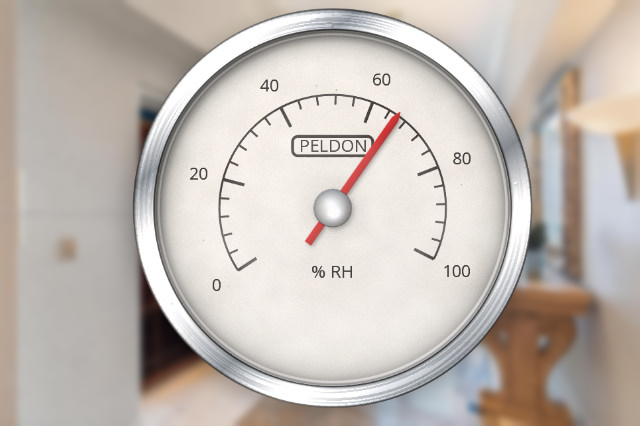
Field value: 66 %
